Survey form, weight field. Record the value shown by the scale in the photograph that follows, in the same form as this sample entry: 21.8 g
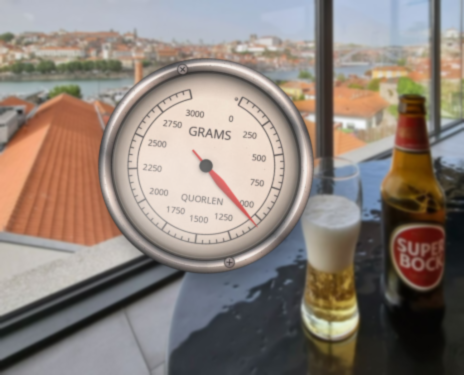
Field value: 1050 g
